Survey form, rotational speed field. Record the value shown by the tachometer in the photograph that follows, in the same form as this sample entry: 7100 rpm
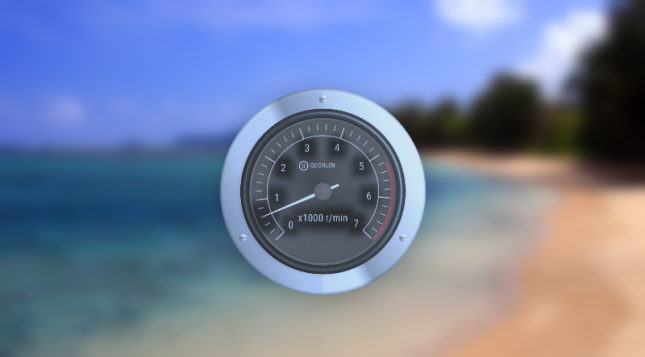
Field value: 600 rpm
